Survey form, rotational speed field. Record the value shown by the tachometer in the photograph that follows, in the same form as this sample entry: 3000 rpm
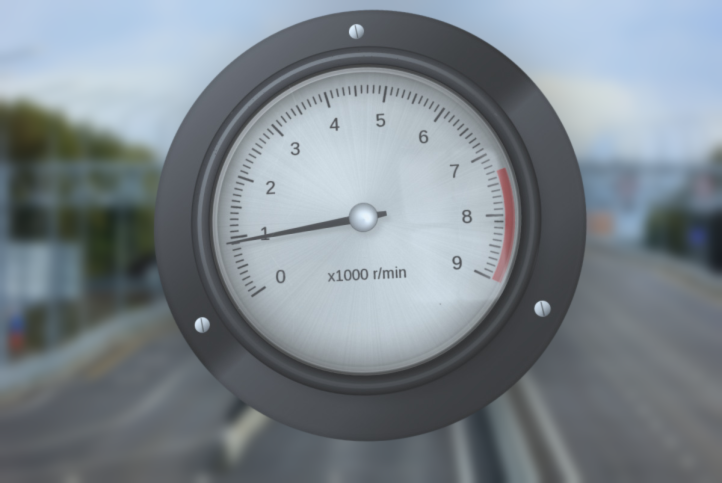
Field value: 900 rpm
